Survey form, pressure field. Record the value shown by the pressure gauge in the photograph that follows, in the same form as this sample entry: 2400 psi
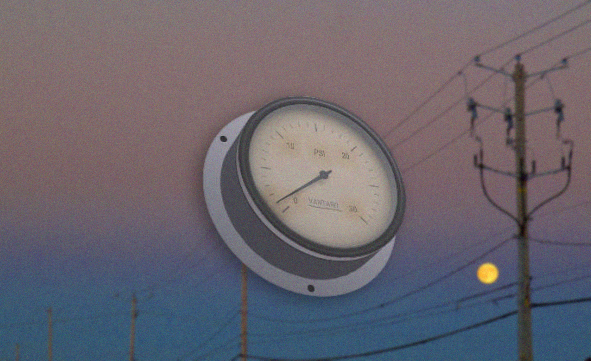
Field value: 1 psi
